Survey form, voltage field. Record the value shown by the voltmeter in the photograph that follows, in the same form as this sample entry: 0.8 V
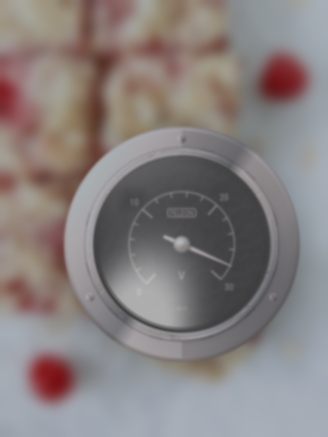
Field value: 28 V
